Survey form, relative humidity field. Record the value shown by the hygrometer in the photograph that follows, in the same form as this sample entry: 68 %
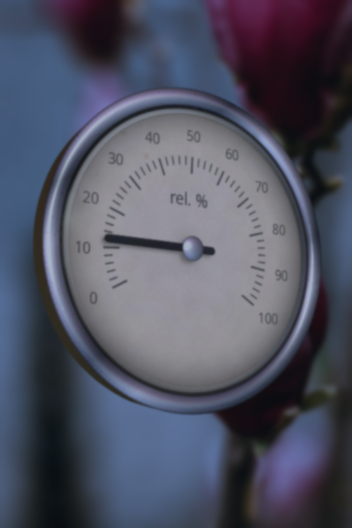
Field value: 12 %
